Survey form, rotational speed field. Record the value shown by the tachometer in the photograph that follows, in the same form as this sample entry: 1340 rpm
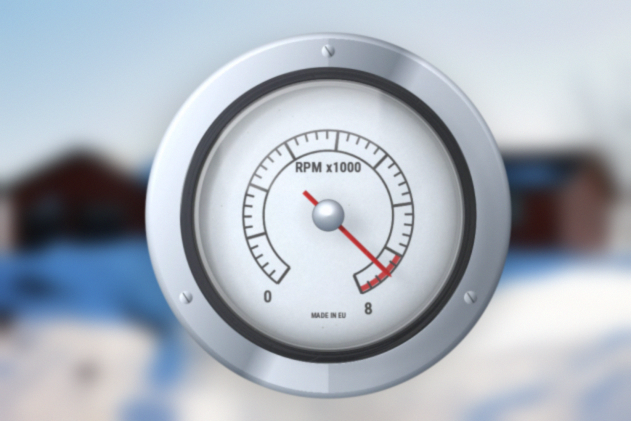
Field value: 7400 rpm
